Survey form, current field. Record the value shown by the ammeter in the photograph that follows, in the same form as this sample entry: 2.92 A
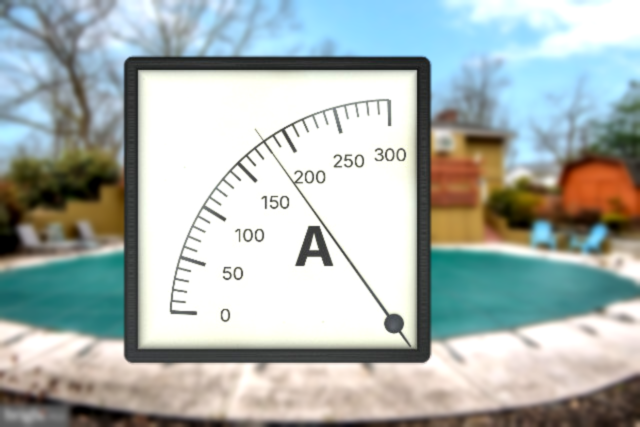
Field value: 180 A
